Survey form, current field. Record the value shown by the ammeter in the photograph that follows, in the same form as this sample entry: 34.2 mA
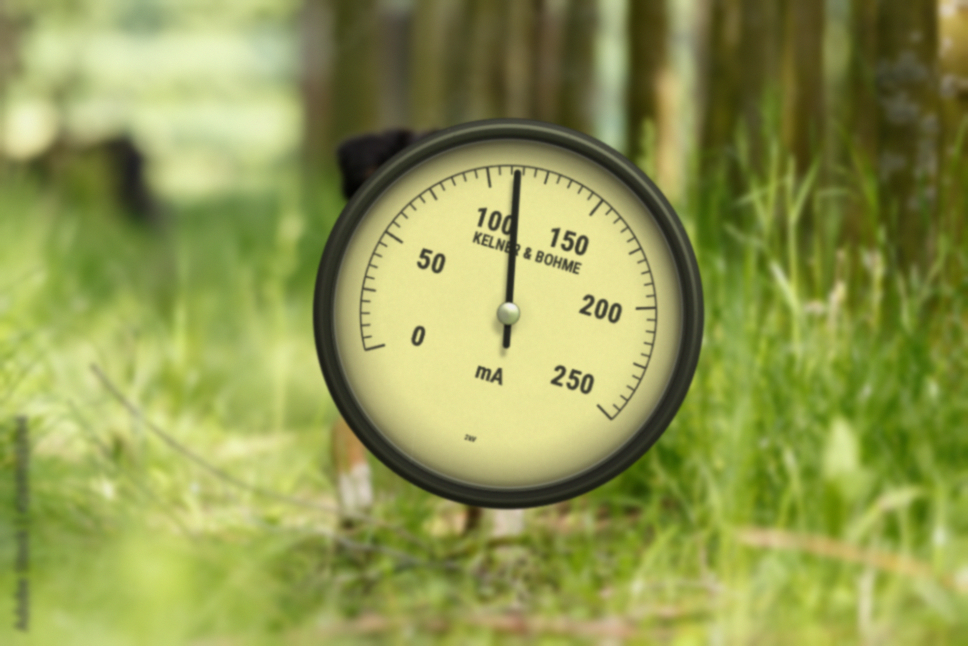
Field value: 112.5 mA
